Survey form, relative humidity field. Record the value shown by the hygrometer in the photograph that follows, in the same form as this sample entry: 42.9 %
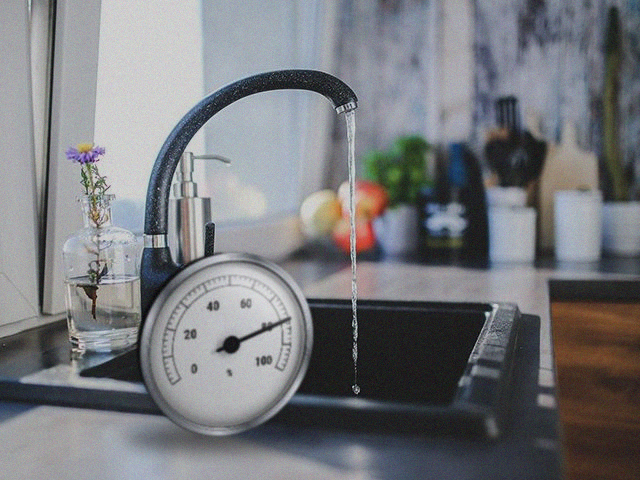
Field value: 80 %
